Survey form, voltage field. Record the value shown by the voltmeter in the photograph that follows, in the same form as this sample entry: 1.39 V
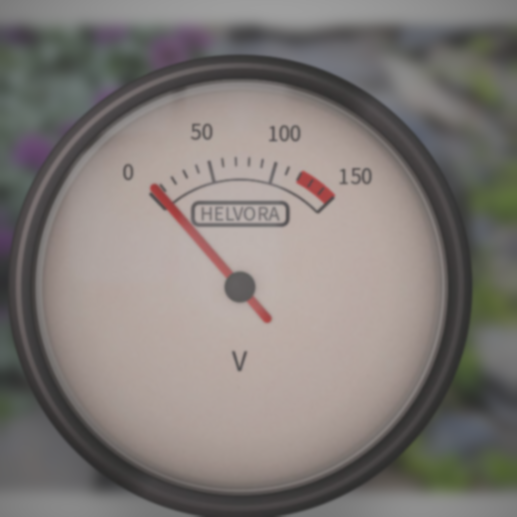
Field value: 5 V
